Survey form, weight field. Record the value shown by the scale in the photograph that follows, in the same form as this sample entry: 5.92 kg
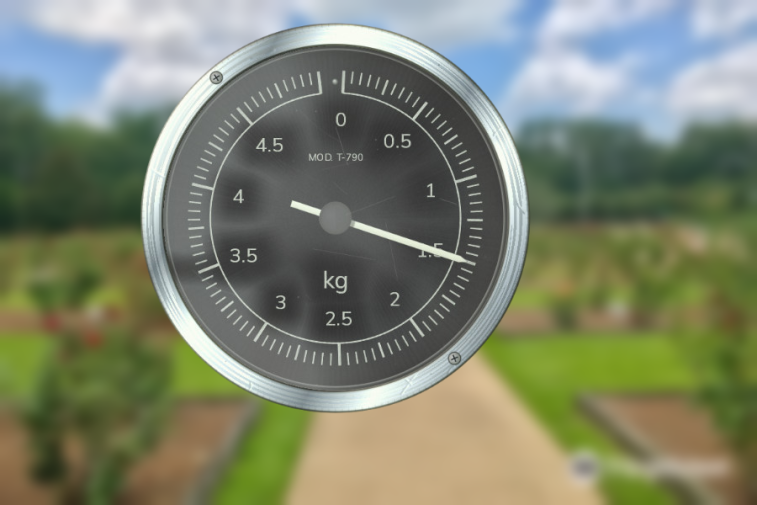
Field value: 1.5 kg
